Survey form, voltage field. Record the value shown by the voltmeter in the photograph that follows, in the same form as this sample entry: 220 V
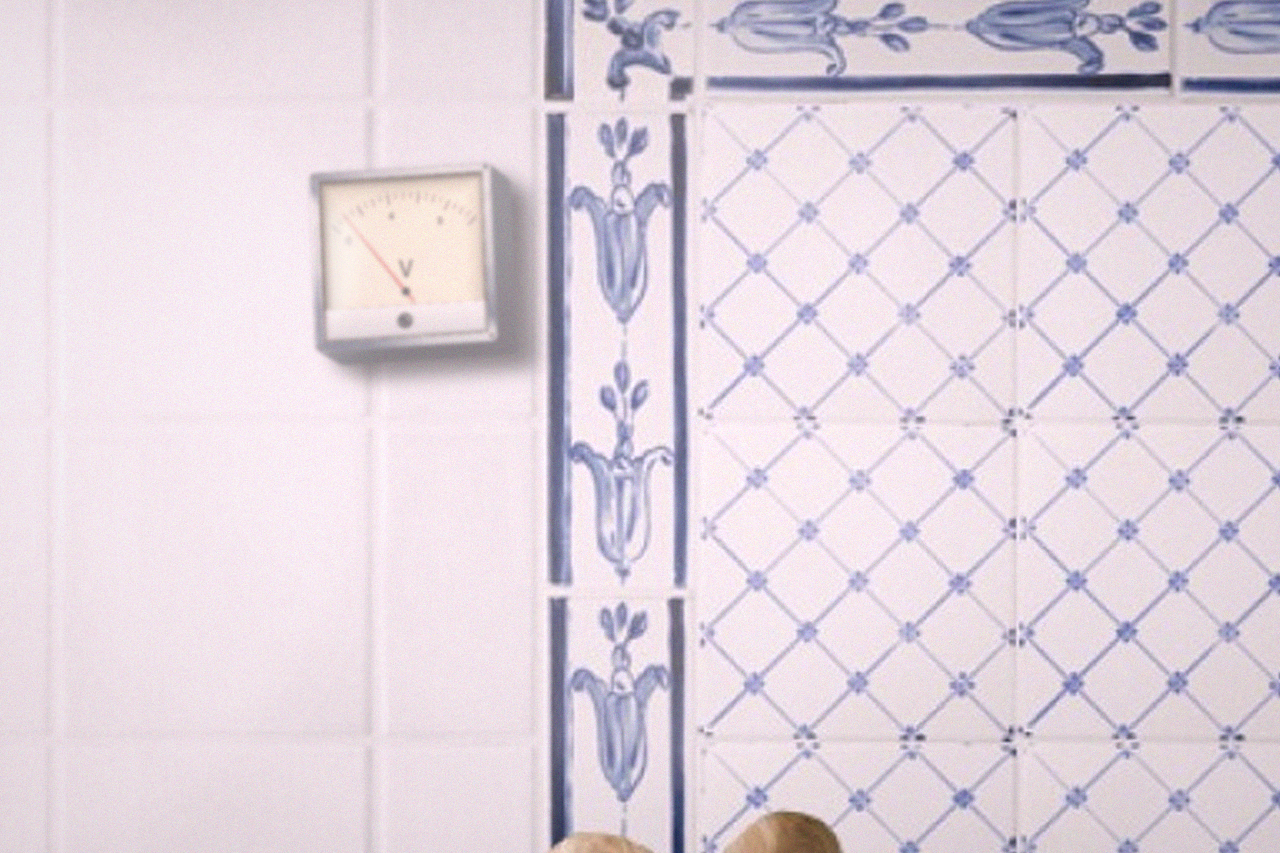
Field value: 1 V
